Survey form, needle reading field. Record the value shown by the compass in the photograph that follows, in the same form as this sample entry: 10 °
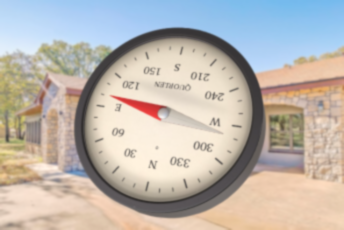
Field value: 100 °
